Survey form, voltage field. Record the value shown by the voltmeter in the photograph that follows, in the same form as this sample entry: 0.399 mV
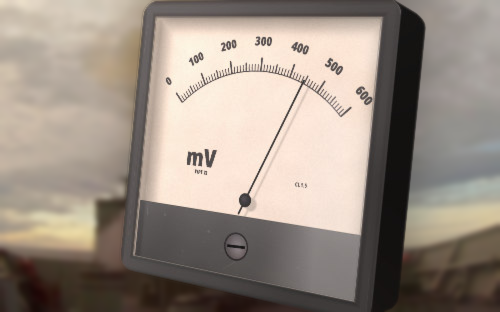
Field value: 450 mV
